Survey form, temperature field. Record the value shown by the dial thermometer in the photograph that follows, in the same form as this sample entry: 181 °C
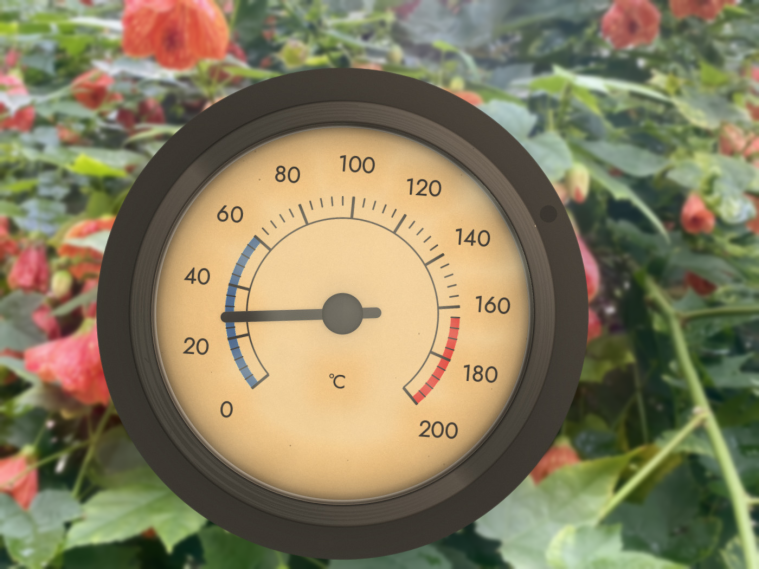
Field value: 28 °C
